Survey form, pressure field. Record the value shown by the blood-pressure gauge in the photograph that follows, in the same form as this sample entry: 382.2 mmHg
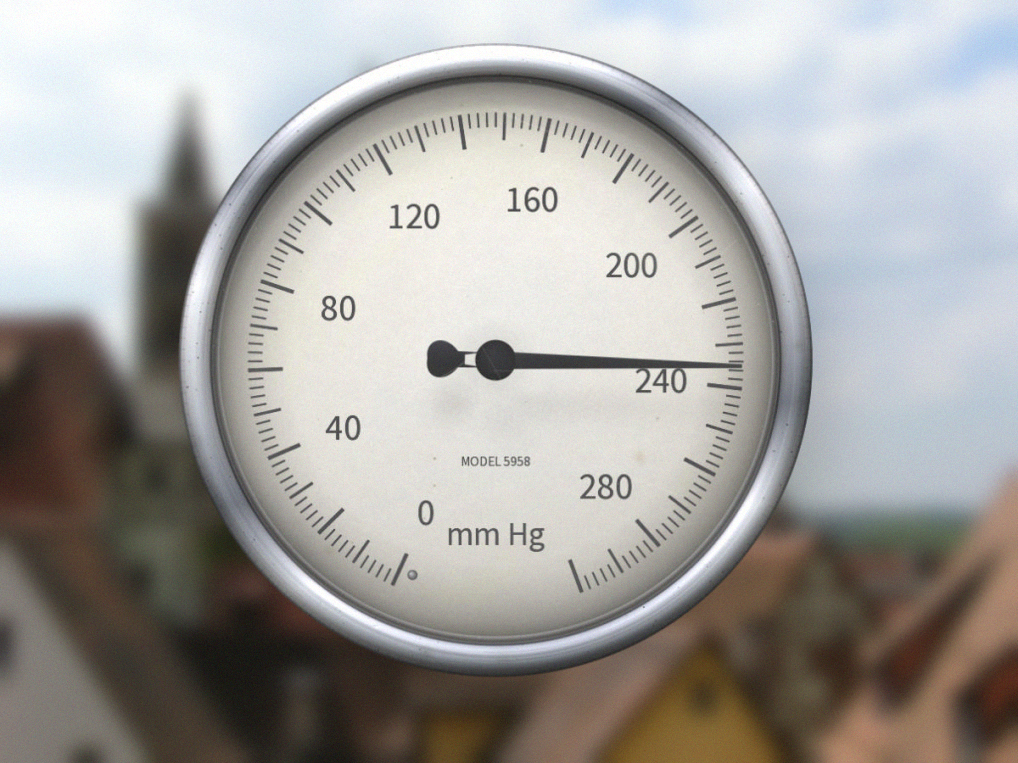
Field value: 235 mmHg
